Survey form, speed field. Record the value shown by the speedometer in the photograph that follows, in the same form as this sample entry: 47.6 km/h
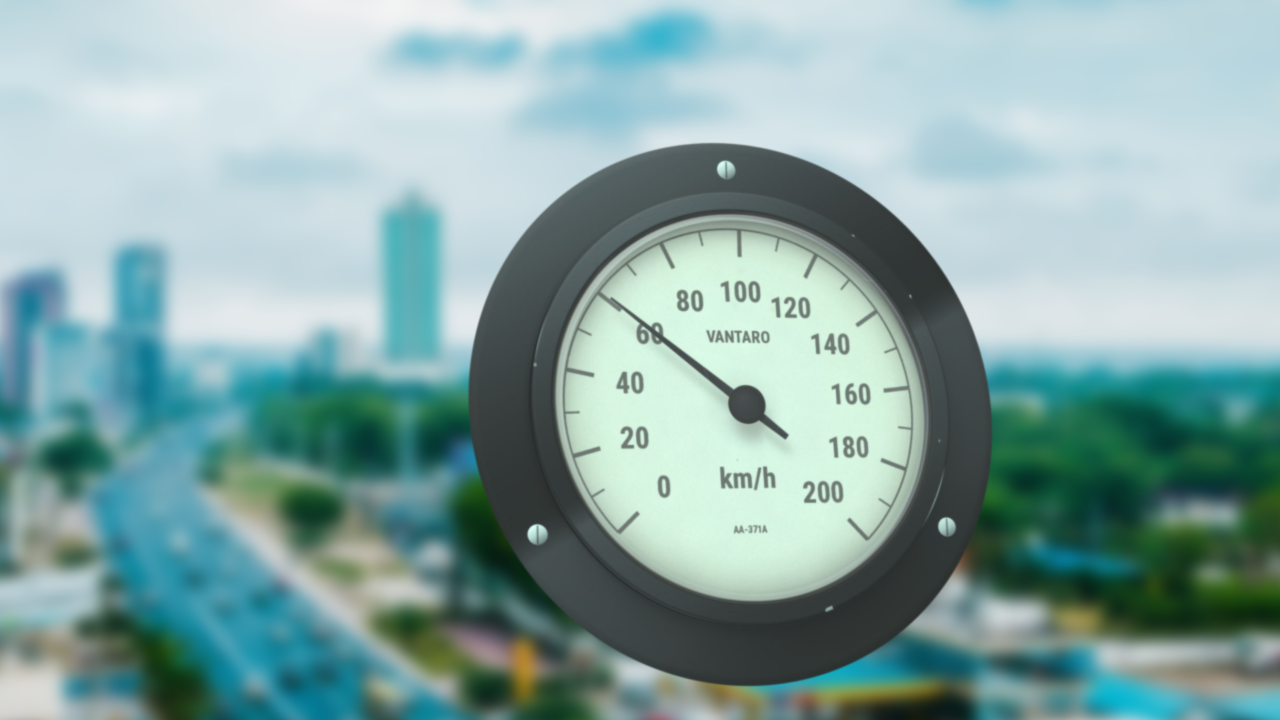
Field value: 60 km/h
